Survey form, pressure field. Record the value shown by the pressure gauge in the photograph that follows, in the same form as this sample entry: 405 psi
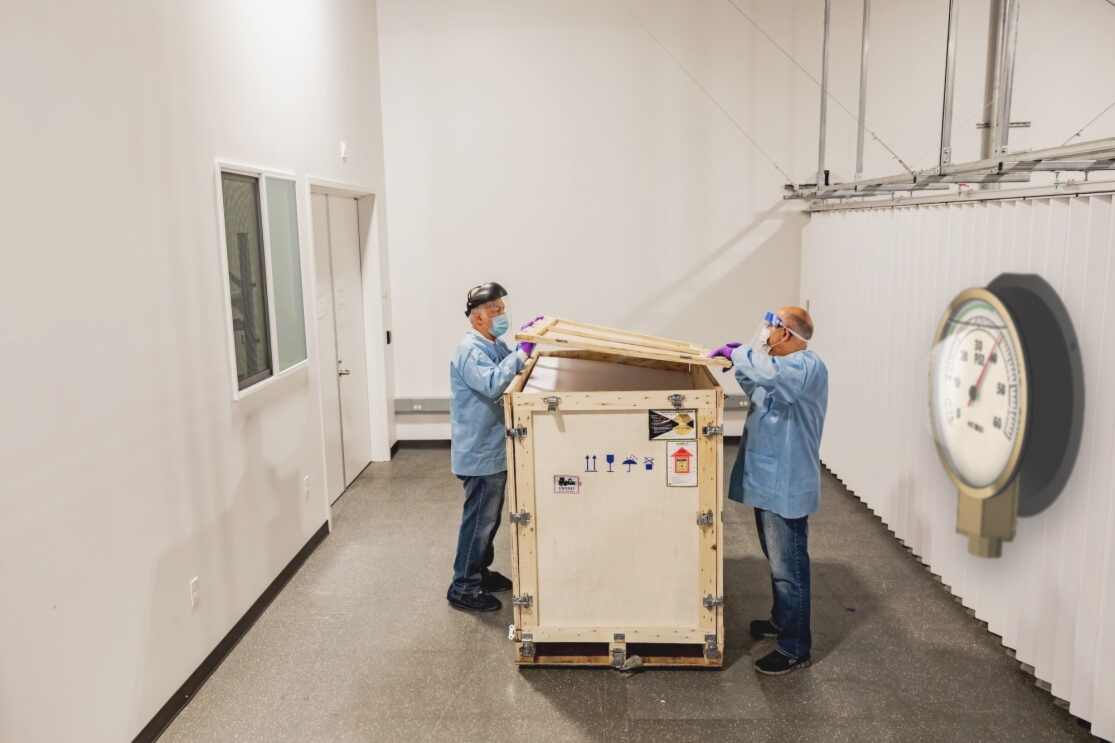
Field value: 40 psi
